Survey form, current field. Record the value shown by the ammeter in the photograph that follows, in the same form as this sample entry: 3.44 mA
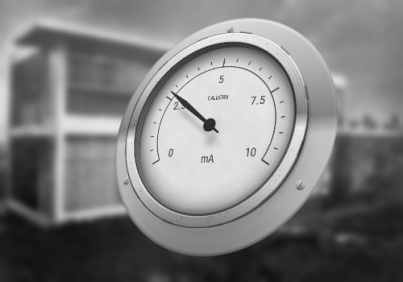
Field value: 2.75 mA
